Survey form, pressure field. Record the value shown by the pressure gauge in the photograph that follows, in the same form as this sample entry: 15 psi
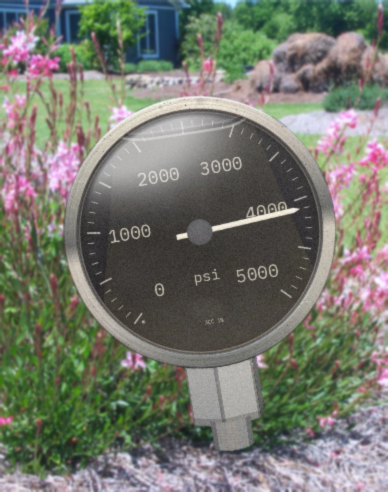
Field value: 4100 psi
